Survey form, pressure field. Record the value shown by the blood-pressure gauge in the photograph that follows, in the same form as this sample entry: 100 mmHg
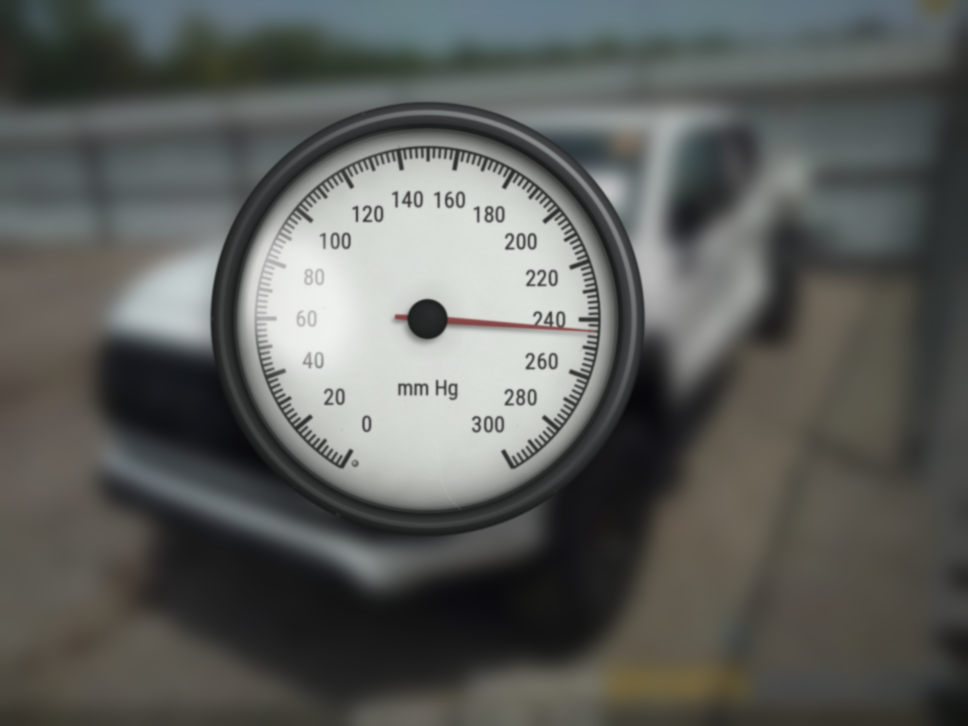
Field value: 244 mmHg
